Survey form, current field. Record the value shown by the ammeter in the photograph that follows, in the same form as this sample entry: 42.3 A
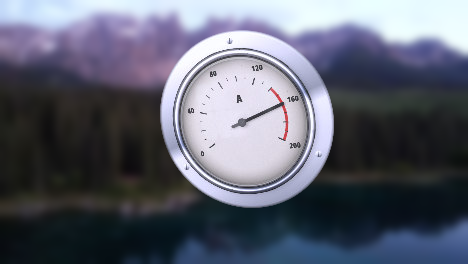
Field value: 160 A
